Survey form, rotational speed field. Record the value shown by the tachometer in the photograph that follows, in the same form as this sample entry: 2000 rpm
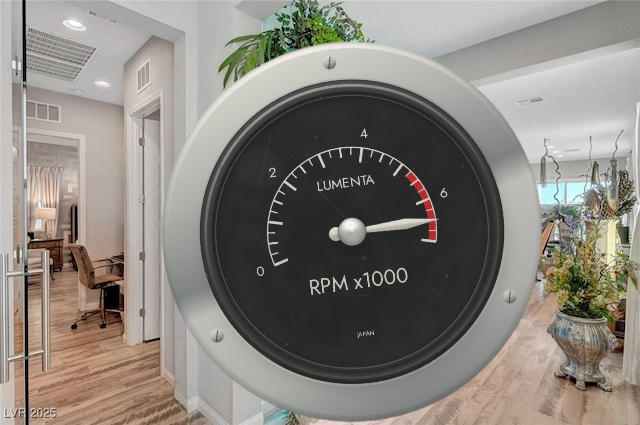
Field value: 6500 rpm
